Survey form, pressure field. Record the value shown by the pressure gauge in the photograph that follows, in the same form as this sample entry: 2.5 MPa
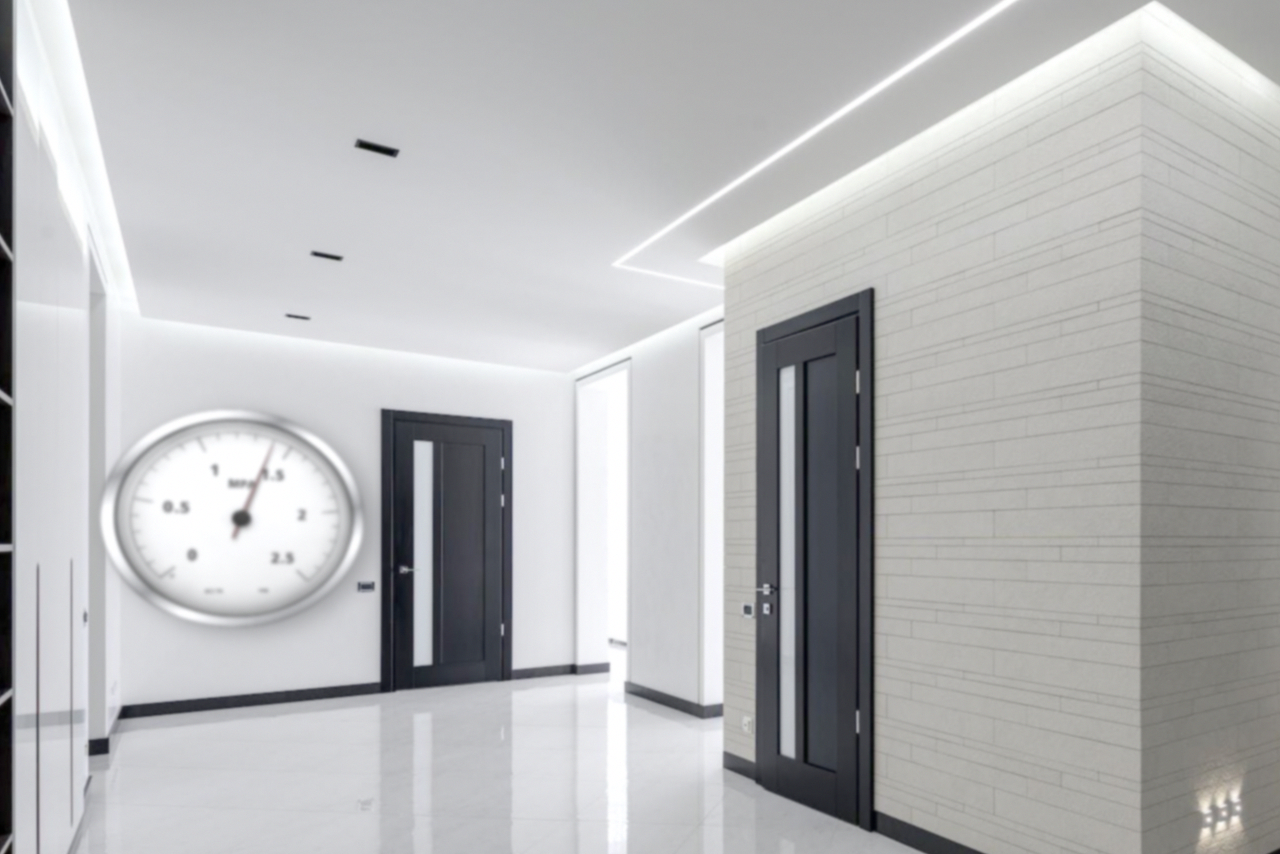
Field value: 1.4 MPa
